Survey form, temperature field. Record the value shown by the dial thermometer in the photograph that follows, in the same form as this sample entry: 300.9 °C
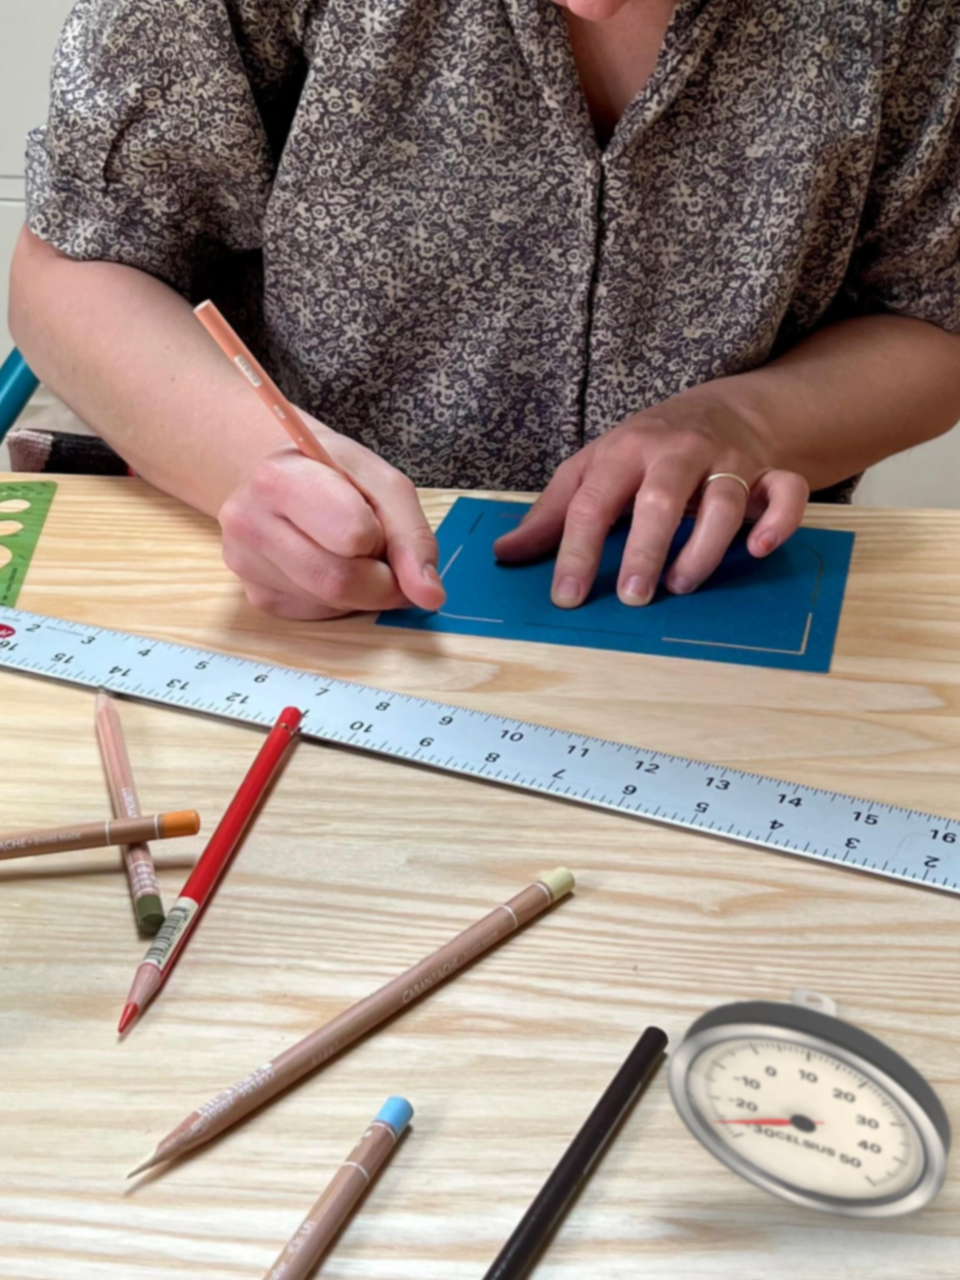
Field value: -25 °C
